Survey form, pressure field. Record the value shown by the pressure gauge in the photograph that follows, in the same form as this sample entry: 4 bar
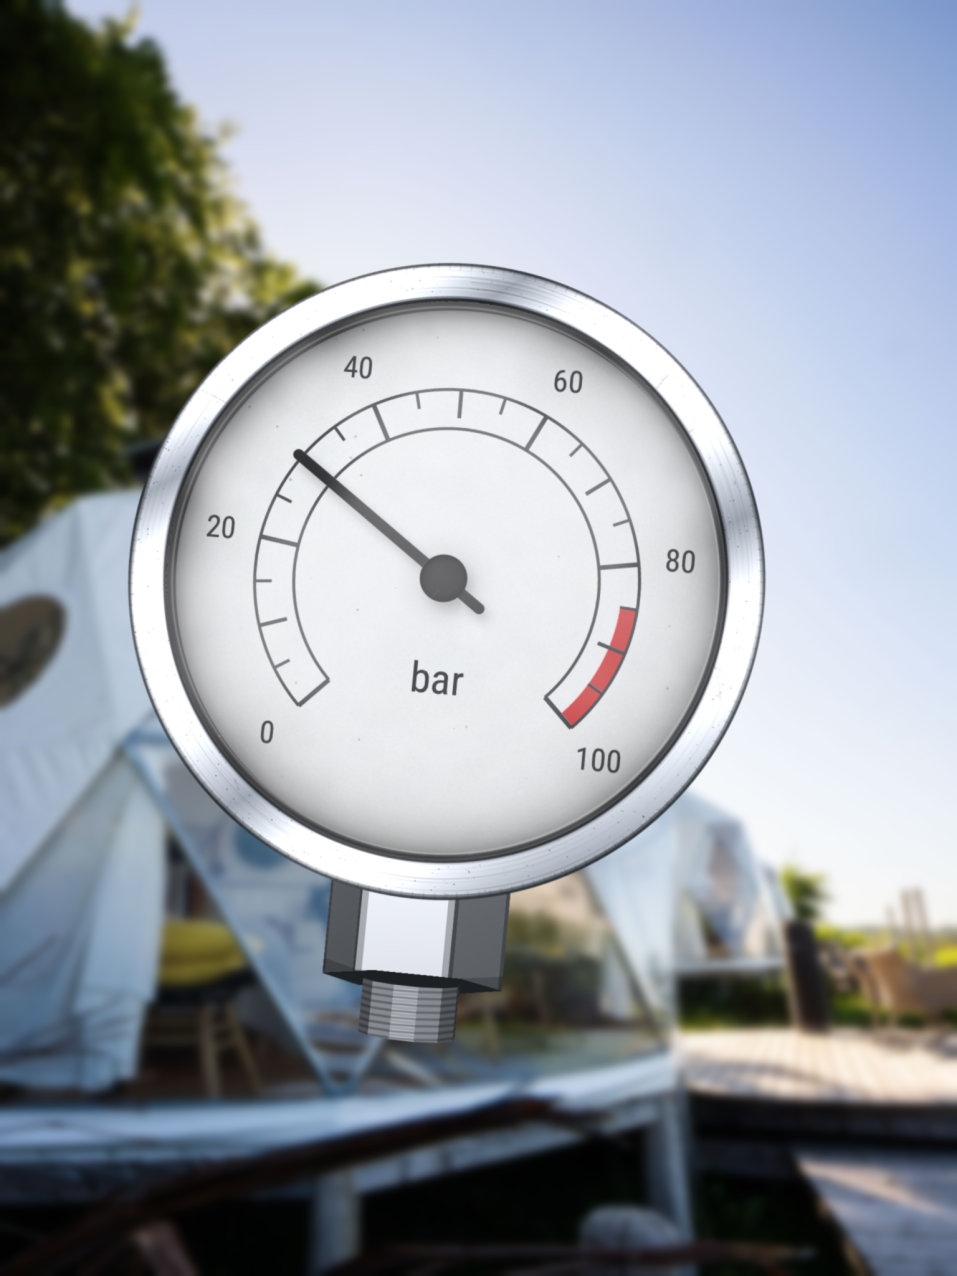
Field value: 30 bar
